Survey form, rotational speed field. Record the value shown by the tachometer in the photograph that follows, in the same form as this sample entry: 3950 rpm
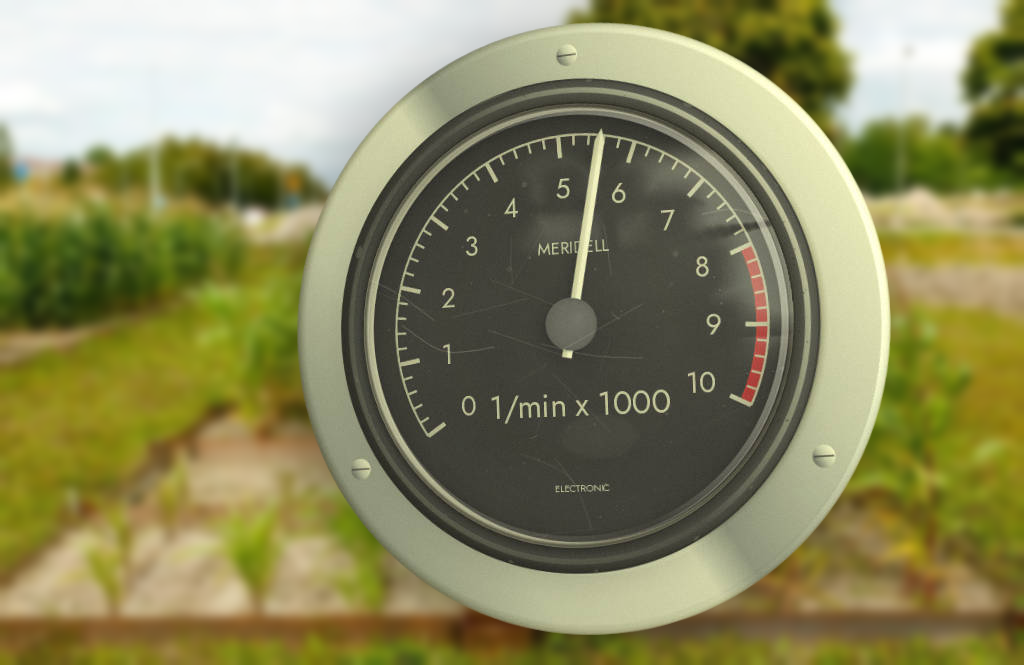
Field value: 5600 rpm
